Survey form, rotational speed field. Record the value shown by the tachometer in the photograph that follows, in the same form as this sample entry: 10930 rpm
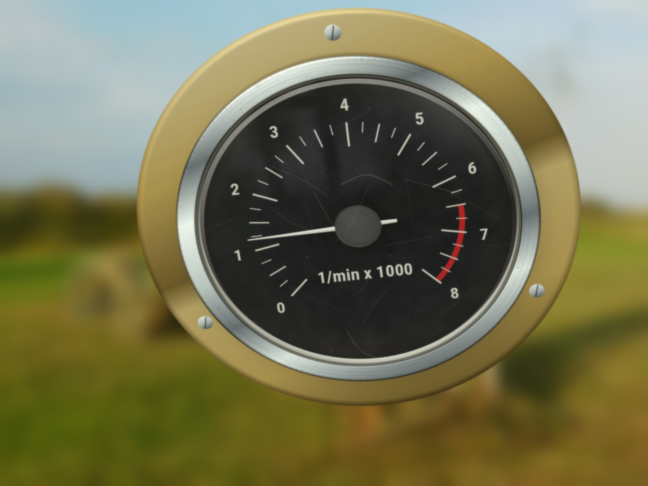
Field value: 1250 rpm
